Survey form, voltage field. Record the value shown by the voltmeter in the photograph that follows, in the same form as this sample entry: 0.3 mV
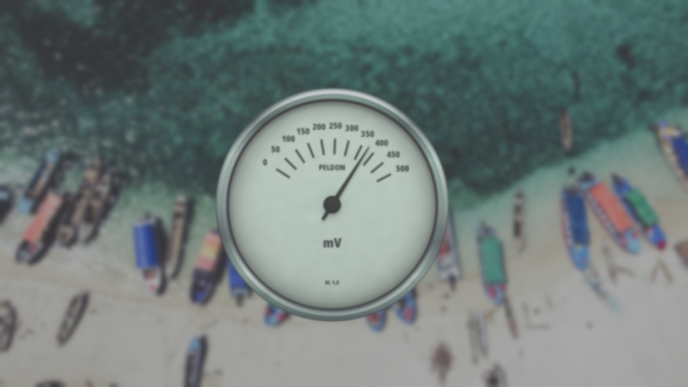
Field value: 375 mV
